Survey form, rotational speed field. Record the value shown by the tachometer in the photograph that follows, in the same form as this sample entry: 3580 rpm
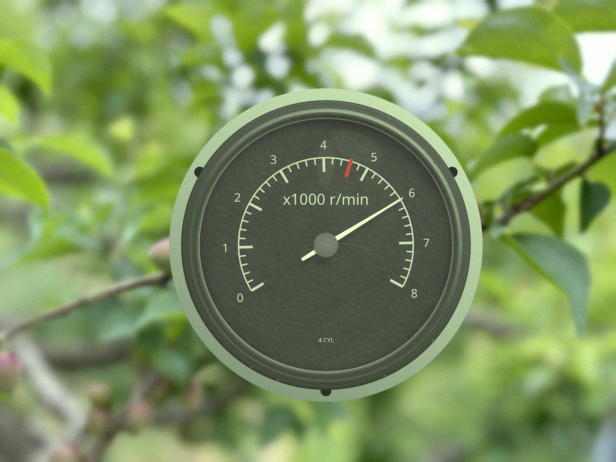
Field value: 6000 rpm
